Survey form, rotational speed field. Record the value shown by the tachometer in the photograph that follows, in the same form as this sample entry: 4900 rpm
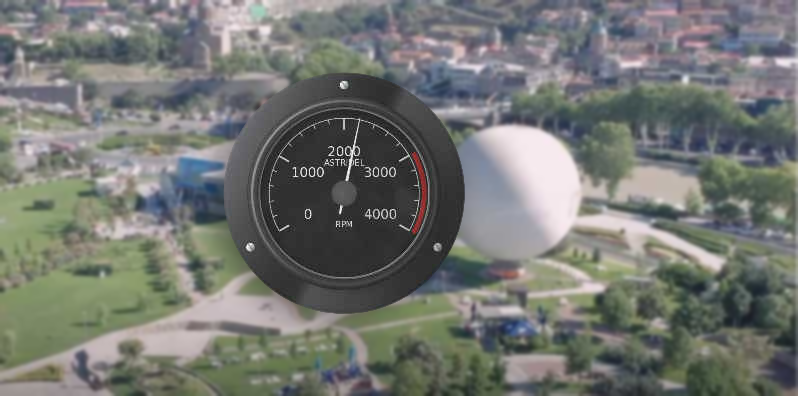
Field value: 2200 rpm
